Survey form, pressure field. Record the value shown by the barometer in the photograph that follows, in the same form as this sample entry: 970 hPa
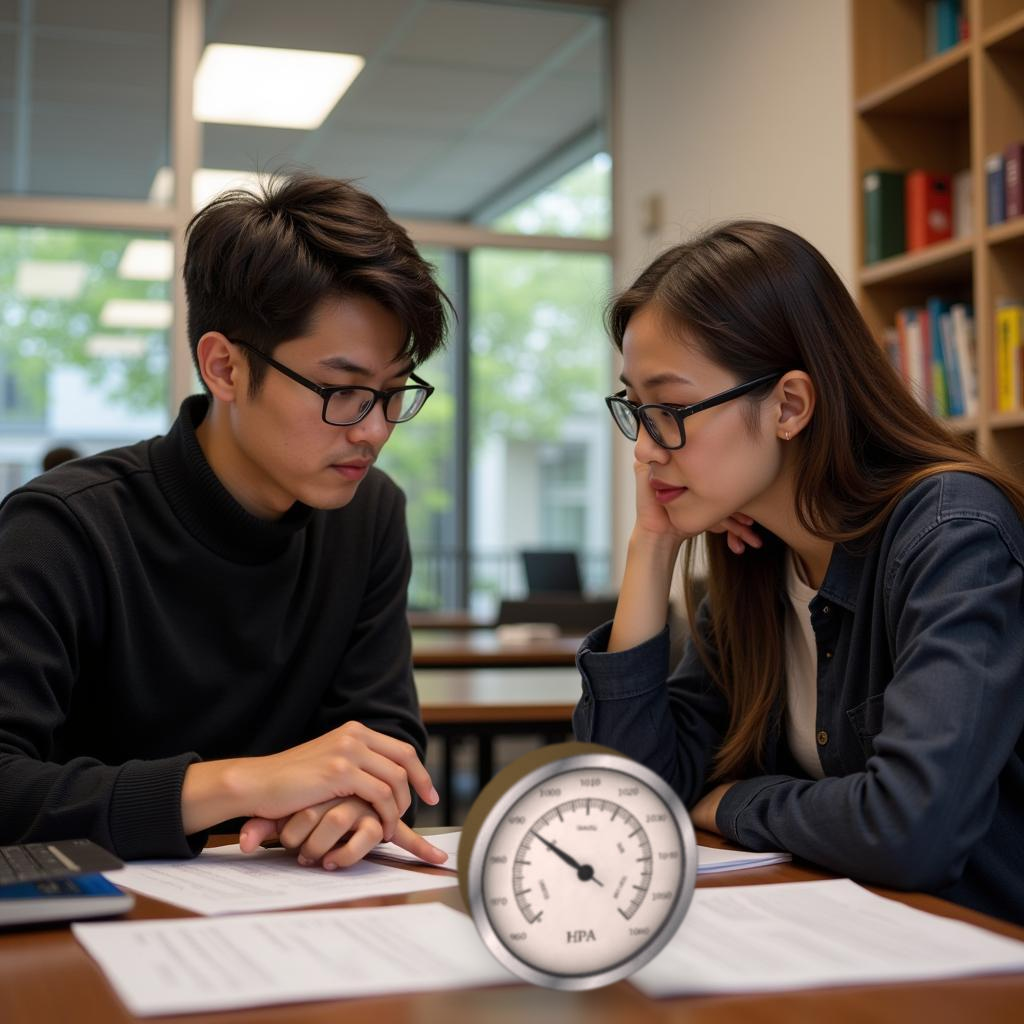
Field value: 990 hPa
